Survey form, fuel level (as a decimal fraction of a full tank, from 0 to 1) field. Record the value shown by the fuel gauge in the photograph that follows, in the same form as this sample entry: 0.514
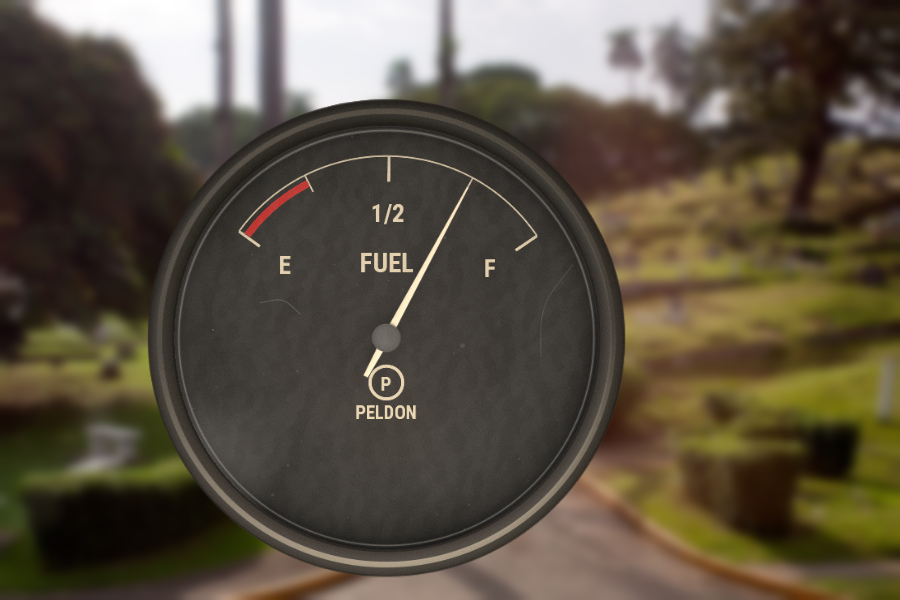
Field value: 0.75
